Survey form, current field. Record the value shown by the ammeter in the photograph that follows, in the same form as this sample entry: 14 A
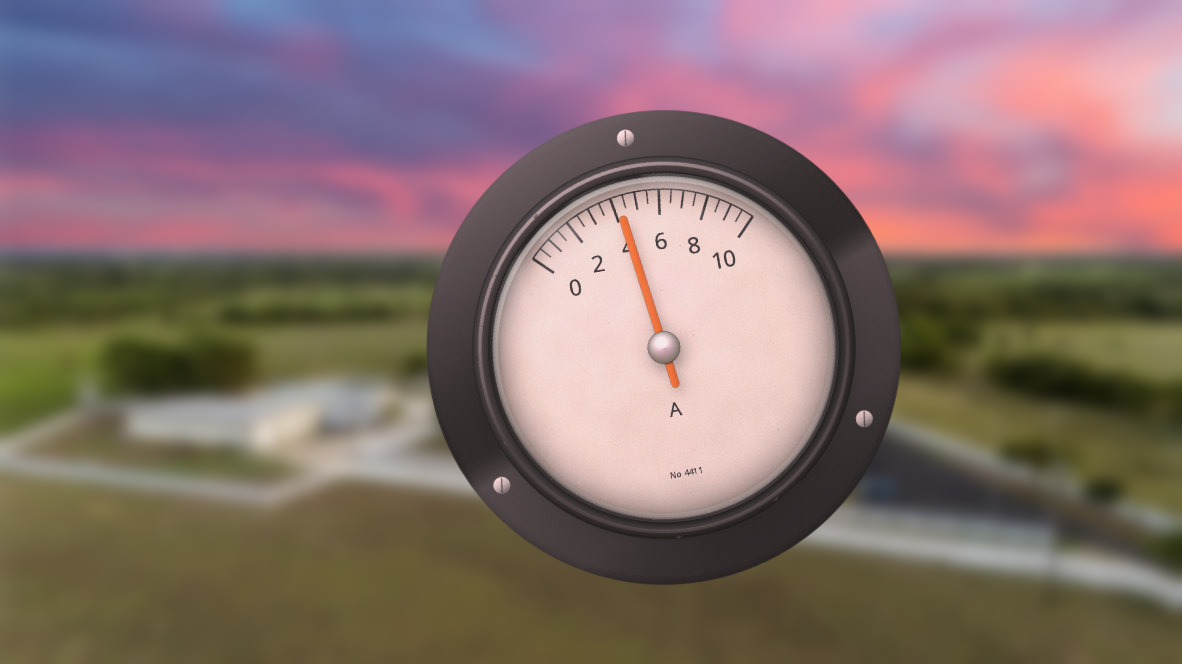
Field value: 4.25 A
